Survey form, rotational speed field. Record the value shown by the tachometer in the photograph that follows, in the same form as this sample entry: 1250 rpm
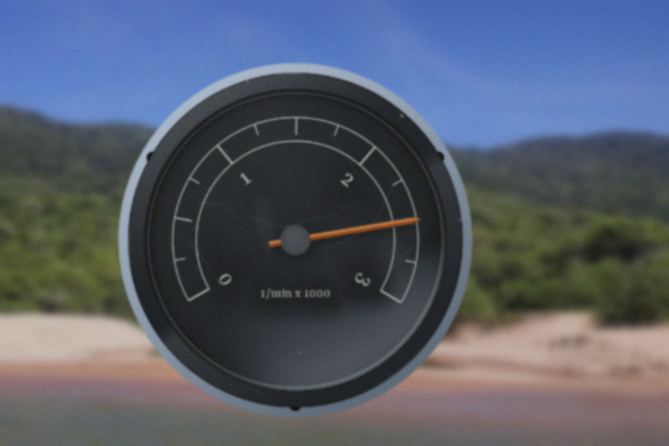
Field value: 2500 rpm
